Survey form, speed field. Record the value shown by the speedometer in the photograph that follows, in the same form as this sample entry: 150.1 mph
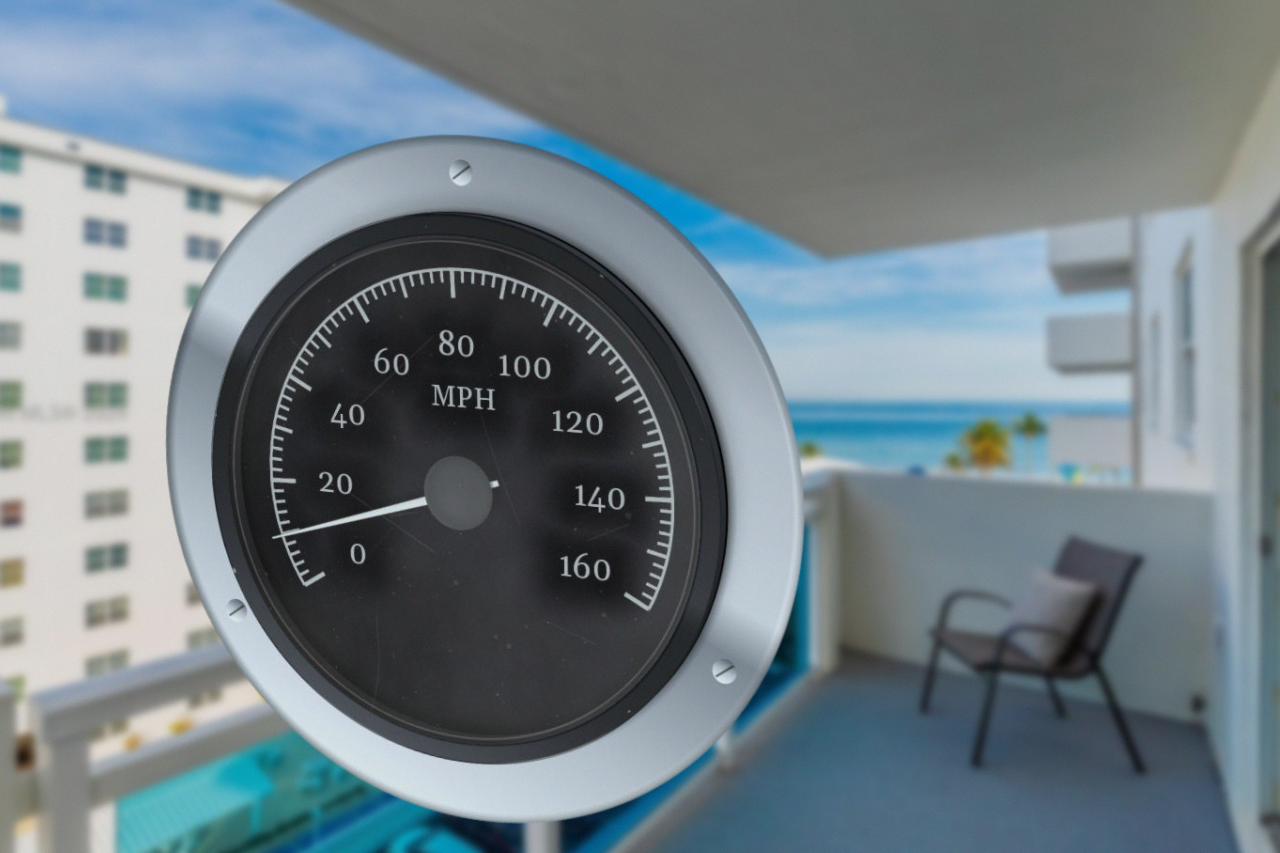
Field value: 10 mph
